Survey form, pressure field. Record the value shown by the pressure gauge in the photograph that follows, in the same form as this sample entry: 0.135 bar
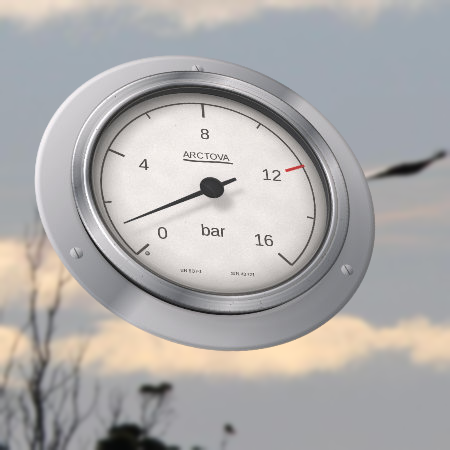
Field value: 1 bar
